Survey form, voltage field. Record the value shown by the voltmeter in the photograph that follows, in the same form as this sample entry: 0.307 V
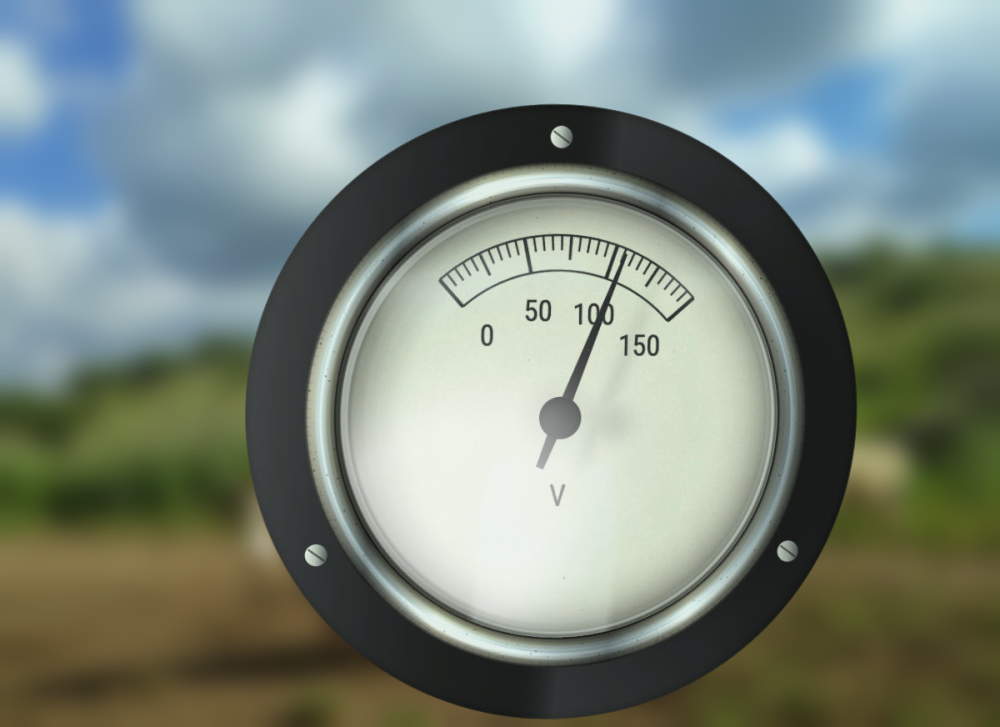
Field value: 105 V
